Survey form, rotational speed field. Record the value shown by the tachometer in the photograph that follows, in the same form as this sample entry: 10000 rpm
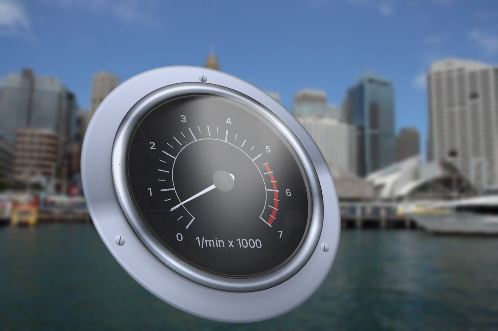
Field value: 500 rpm
